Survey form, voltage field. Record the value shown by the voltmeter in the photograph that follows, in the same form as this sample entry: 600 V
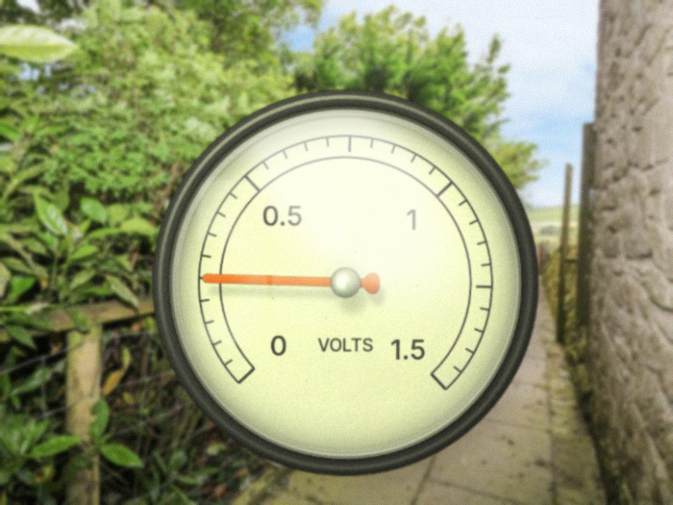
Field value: 0.25 V
